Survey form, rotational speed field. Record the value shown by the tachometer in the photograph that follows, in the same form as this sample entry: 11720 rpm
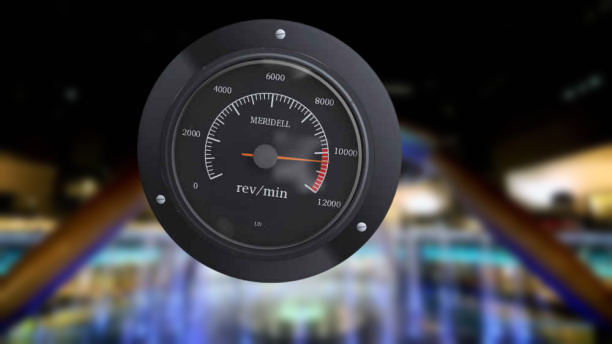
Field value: 10400 rpm
